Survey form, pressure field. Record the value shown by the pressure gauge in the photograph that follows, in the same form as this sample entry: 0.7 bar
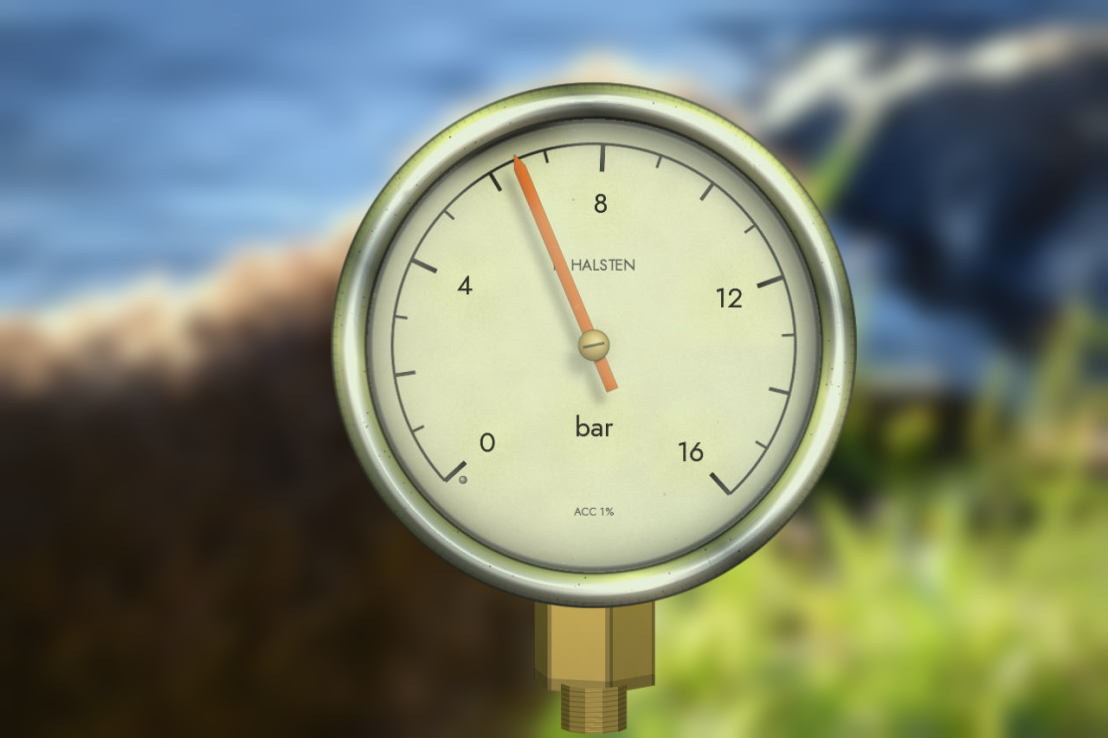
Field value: 6.5 bar
